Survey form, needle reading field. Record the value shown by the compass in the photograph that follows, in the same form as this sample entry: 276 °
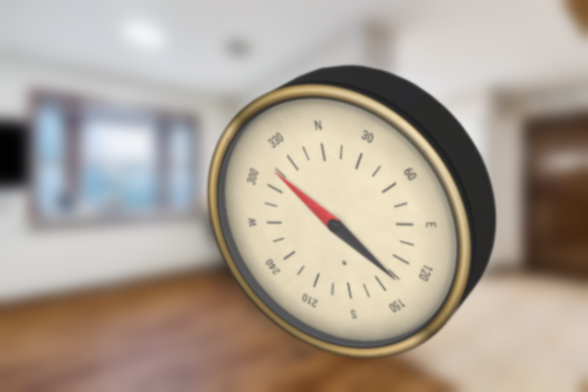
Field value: 315 °
